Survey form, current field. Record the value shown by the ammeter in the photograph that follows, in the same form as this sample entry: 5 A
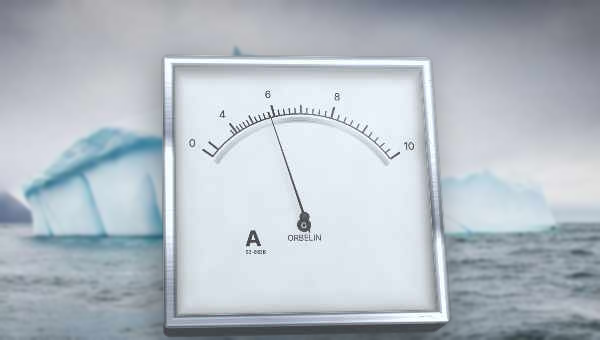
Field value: 5.8 A
